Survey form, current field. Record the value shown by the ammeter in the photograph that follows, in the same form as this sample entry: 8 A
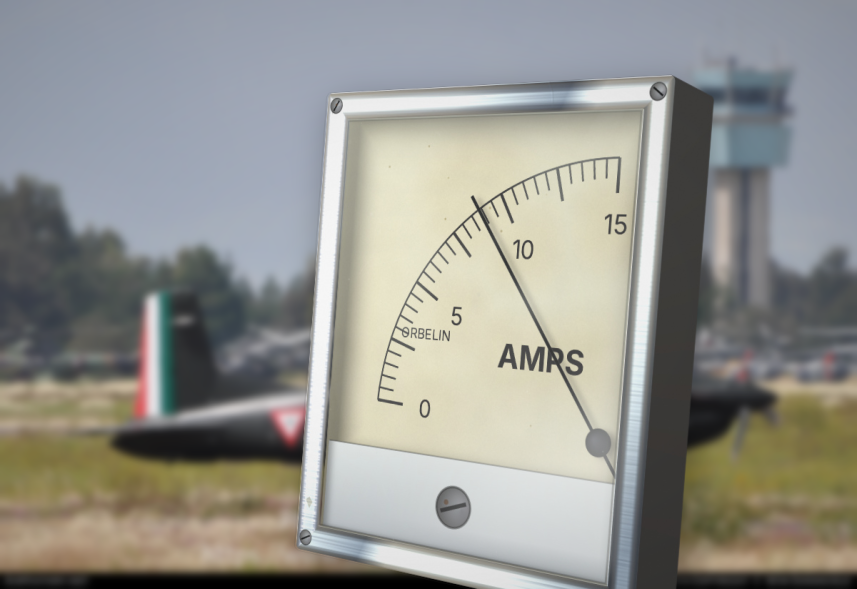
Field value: 9 A
